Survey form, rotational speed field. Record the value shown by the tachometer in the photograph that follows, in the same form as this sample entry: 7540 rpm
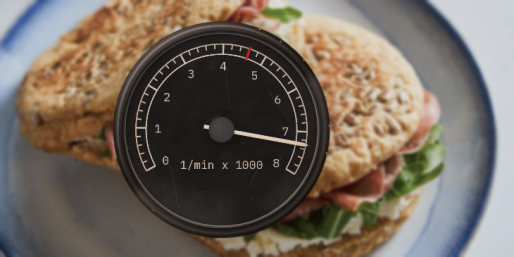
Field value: 7300 rpm
